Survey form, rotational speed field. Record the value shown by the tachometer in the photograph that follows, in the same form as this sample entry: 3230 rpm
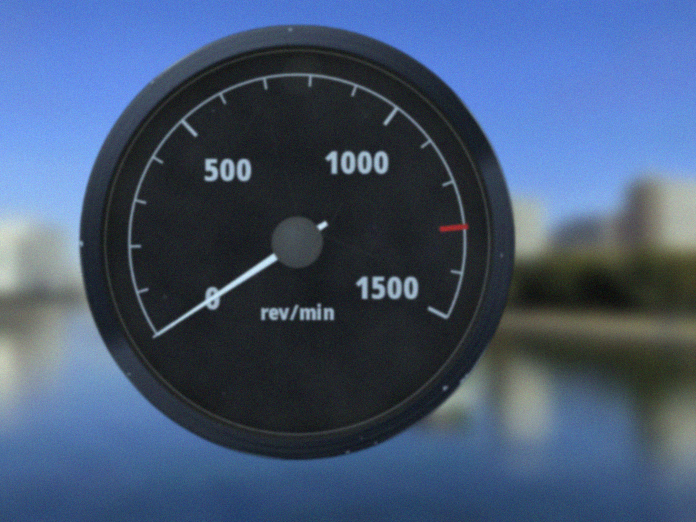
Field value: 0 rpm
